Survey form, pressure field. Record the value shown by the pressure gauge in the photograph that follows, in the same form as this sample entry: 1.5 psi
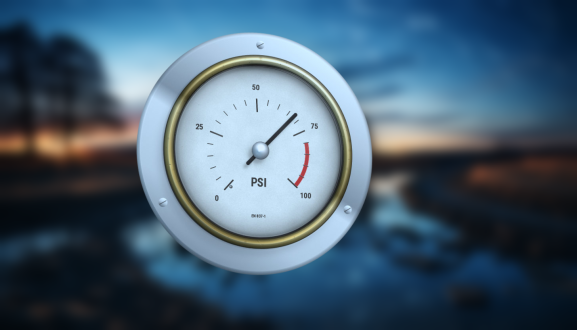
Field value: 67.5 psi
